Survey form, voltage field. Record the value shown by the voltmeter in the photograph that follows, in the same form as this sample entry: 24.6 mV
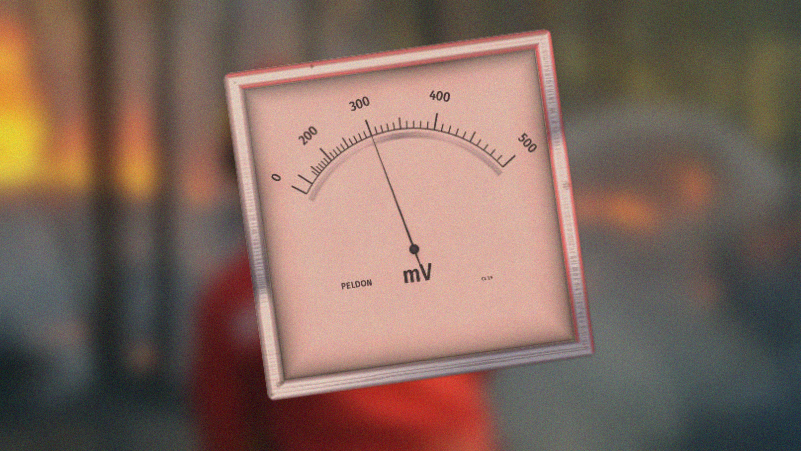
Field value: 300 mV
